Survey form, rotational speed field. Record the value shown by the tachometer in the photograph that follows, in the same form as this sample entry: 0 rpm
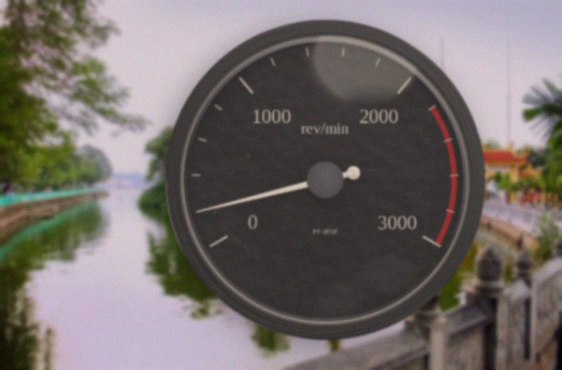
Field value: 200 rpm
